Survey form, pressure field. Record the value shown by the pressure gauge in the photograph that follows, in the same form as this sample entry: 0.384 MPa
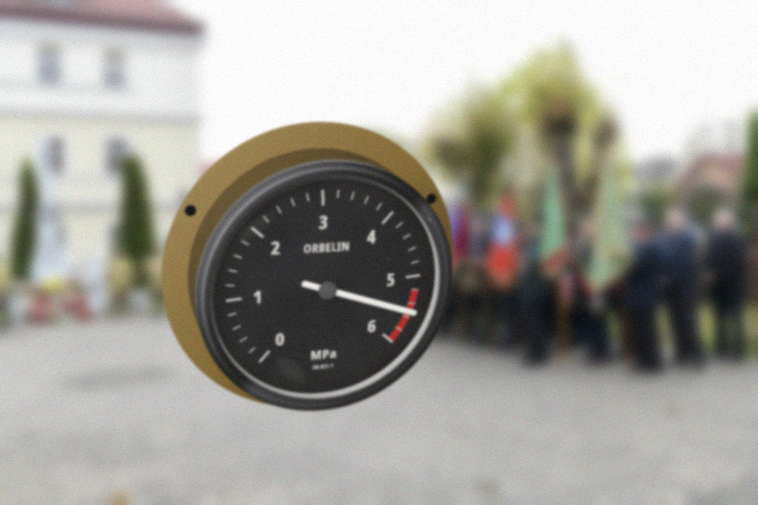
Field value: 5.5 MPa
